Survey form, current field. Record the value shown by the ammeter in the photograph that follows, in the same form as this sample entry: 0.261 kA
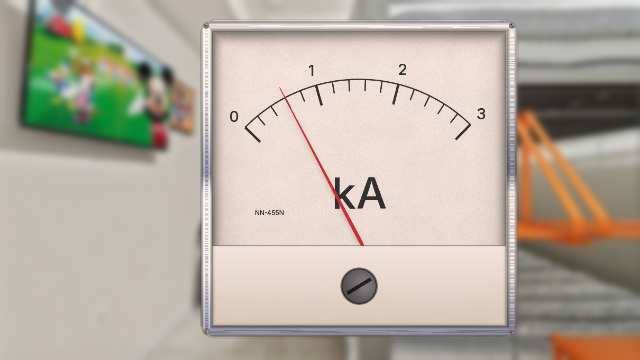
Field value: 0.6 kA
